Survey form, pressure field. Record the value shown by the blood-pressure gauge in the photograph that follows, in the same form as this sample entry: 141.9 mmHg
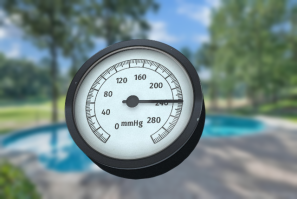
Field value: 240 mmHg
